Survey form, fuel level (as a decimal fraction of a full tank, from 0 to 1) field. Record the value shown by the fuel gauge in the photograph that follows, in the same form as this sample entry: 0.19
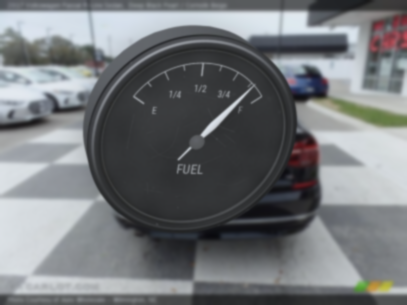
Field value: 0.875
